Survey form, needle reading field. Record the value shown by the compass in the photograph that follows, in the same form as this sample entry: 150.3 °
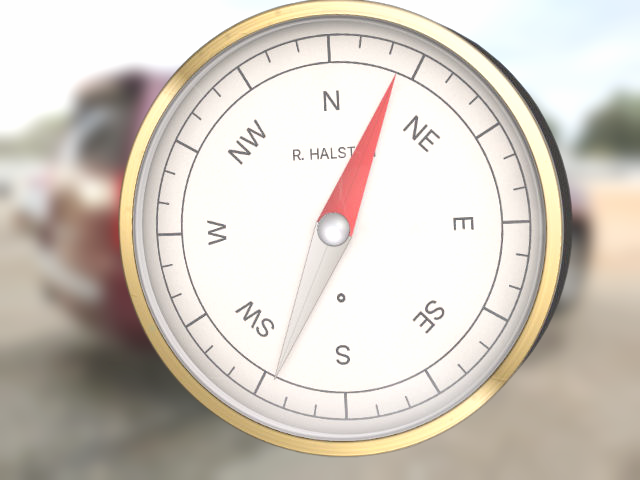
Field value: 25 °
